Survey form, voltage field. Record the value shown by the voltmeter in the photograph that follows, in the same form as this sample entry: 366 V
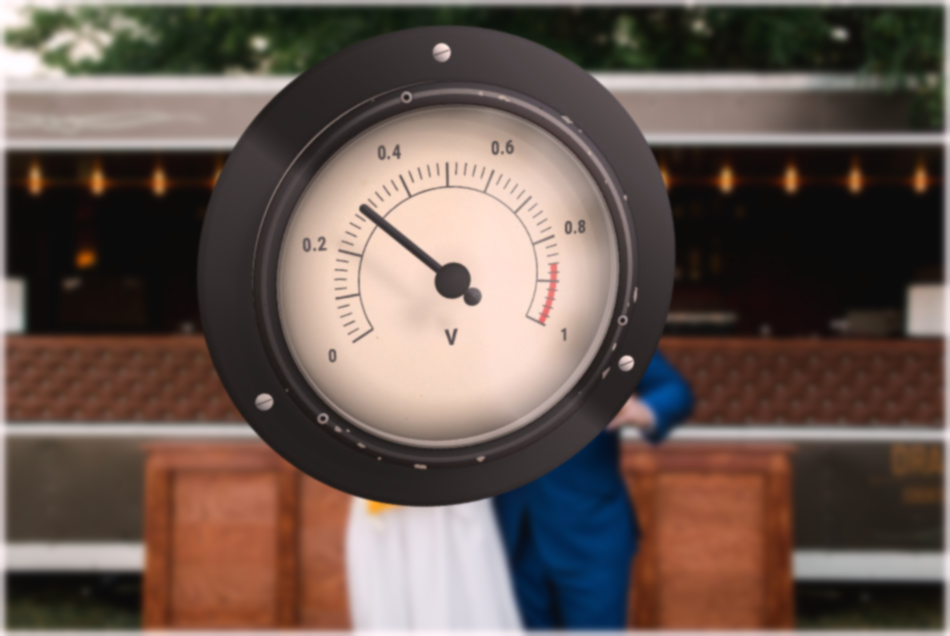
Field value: 0.3 V
